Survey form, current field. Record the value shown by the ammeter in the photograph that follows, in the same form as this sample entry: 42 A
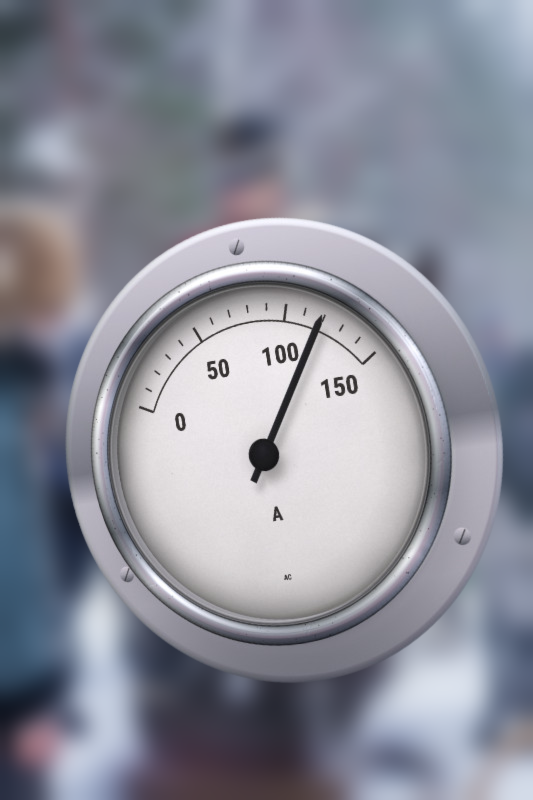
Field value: 120 A
